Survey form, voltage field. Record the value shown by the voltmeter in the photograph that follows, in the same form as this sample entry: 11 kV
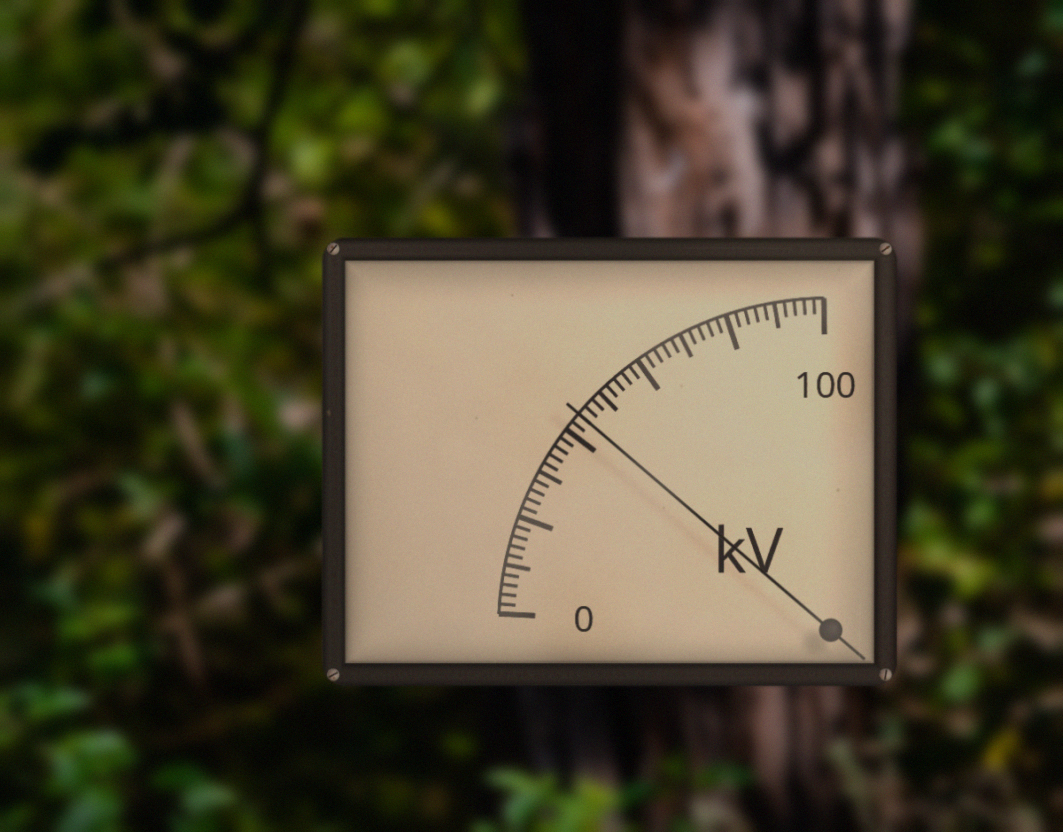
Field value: 44 kV
